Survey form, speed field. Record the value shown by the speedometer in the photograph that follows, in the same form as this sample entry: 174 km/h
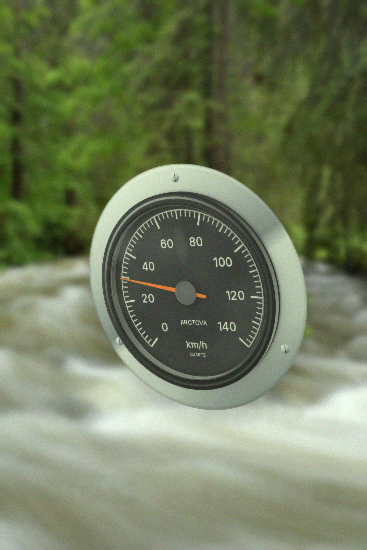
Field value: 30 km/h
